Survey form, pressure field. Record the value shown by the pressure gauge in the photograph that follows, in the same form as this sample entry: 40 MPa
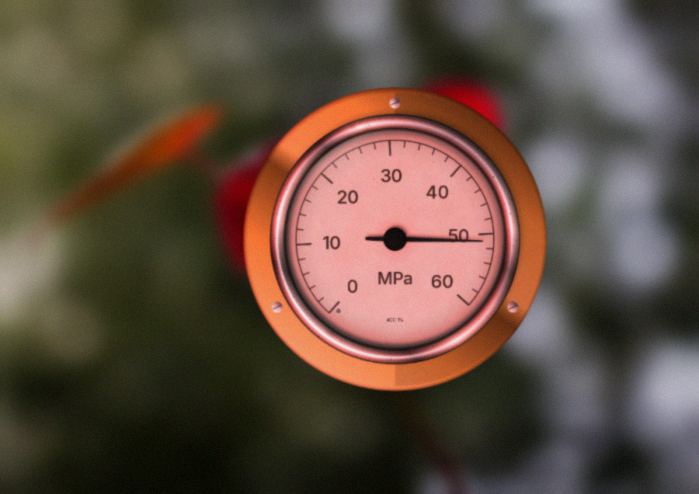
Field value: 51 MPa
